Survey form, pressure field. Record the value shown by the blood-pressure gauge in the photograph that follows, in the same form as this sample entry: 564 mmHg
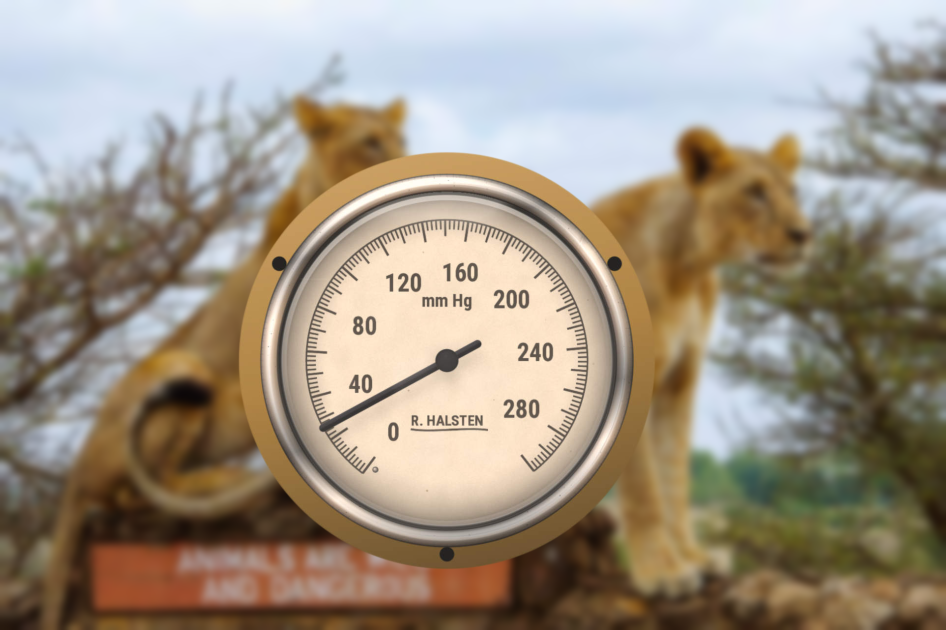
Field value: 26 mmHg
